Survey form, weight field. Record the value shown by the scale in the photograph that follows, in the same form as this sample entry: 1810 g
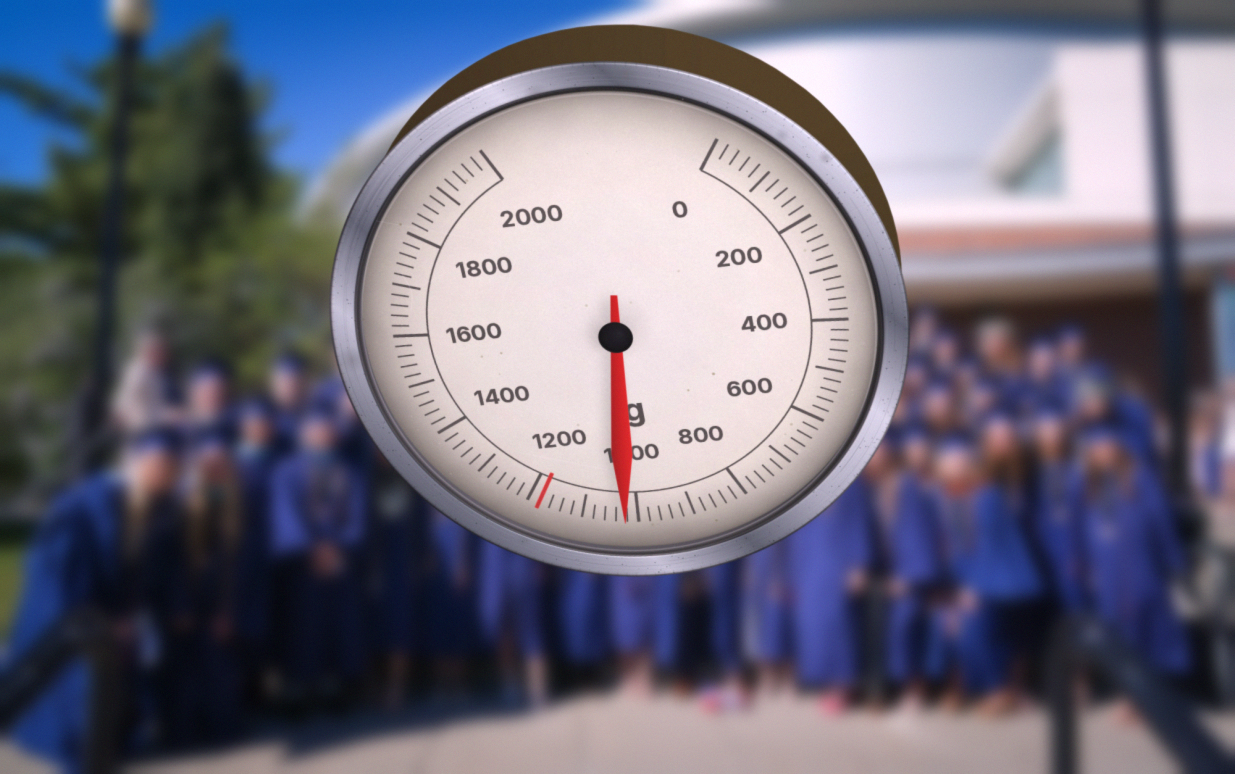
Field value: 1020 g
